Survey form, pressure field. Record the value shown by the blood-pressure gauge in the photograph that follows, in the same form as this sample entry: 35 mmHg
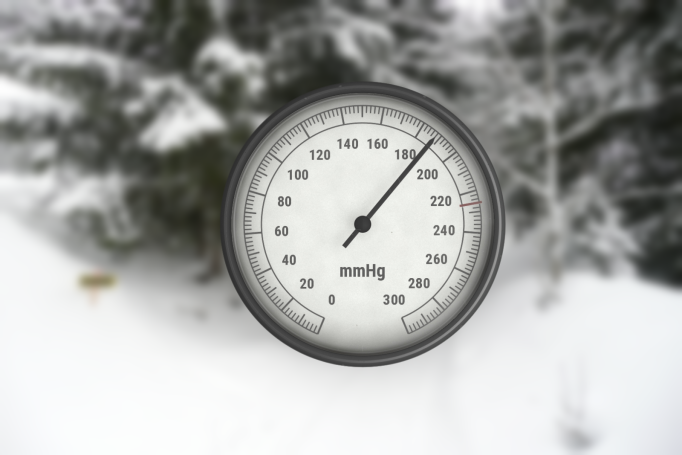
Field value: 188 mmHg
